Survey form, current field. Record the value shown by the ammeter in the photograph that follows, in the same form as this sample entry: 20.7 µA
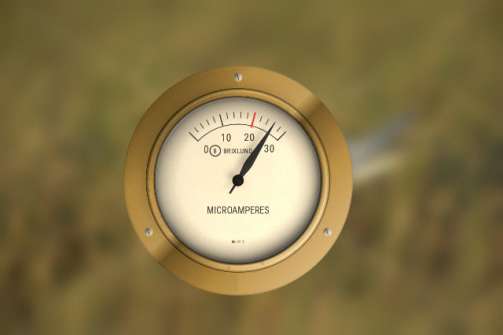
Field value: 26 µA
